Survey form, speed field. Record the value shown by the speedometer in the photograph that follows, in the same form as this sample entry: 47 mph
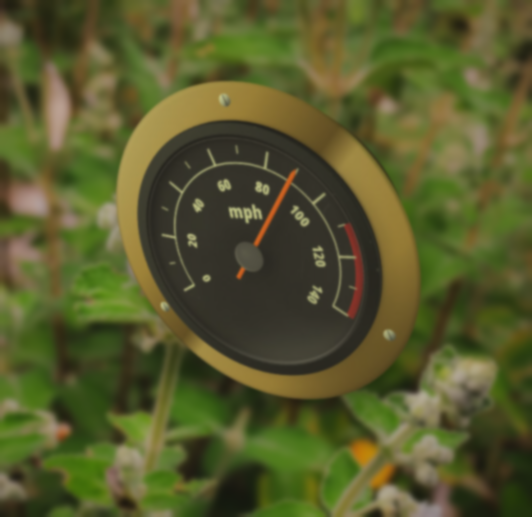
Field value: 90 mph
